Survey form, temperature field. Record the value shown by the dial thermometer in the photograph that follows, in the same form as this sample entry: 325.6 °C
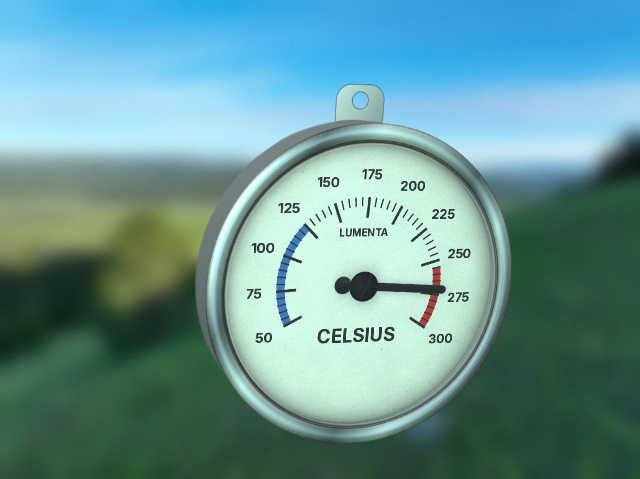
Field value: 270 °C
